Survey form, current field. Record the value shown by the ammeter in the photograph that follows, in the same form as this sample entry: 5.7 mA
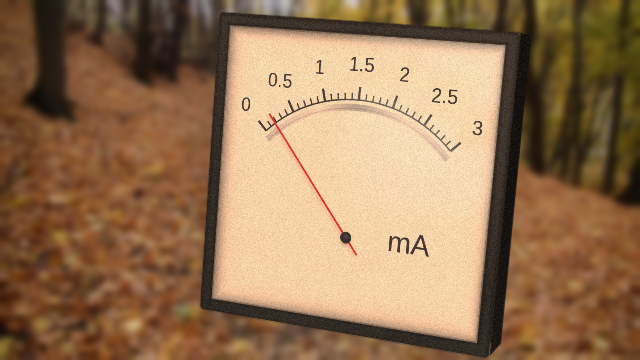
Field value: 0.2 mA
